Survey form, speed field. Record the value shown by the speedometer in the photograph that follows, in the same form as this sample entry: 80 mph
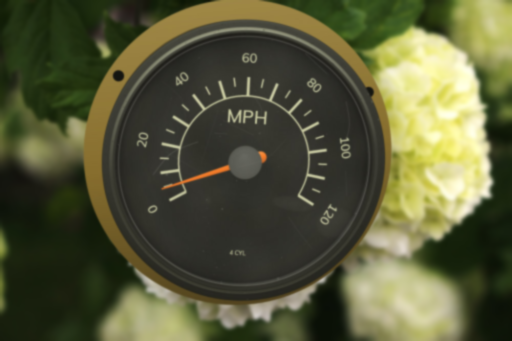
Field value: 5 mph
